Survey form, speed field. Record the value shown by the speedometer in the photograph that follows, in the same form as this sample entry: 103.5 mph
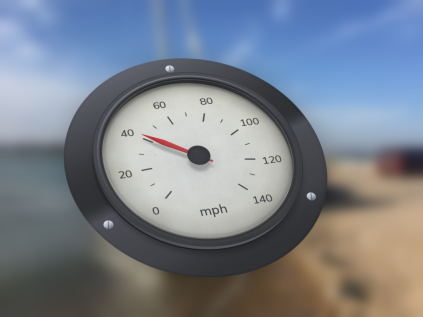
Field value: 40 mph
